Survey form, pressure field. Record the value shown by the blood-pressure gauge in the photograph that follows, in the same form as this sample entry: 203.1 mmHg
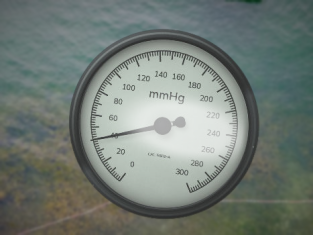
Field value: 40 mmHg
